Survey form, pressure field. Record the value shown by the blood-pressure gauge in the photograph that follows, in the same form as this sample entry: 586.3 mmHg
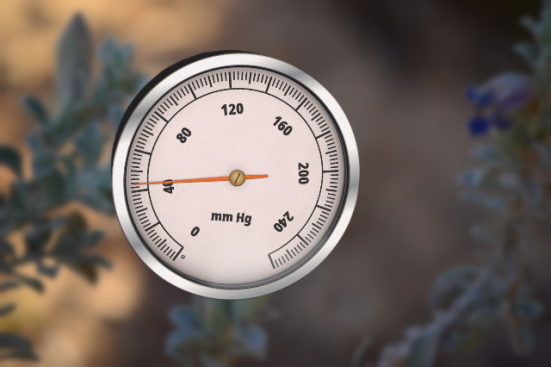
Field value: 44 mmHg
